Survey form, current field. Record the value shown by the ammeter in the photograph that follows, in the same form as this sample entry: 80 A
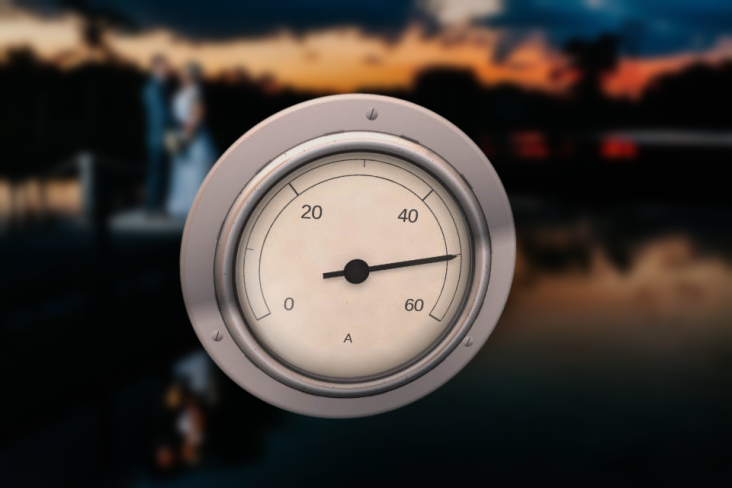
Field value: 50 A
